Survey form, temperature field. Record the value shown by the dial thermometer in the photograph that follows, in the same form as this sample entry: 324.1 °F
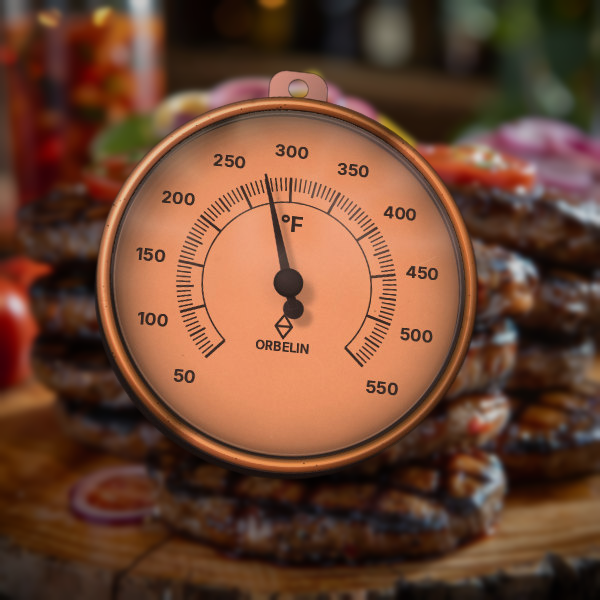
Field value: 275 °F
